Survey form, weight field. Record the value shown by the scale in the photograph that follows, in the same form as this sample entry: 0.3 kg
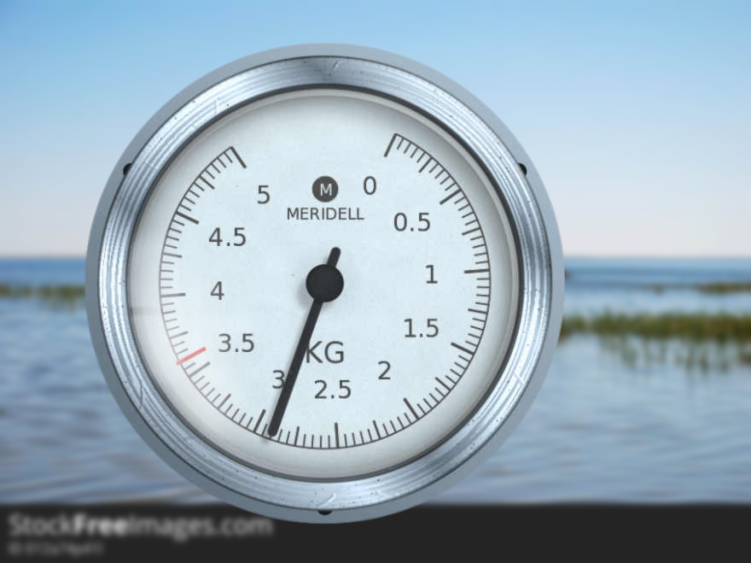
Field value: 2.9 kg
